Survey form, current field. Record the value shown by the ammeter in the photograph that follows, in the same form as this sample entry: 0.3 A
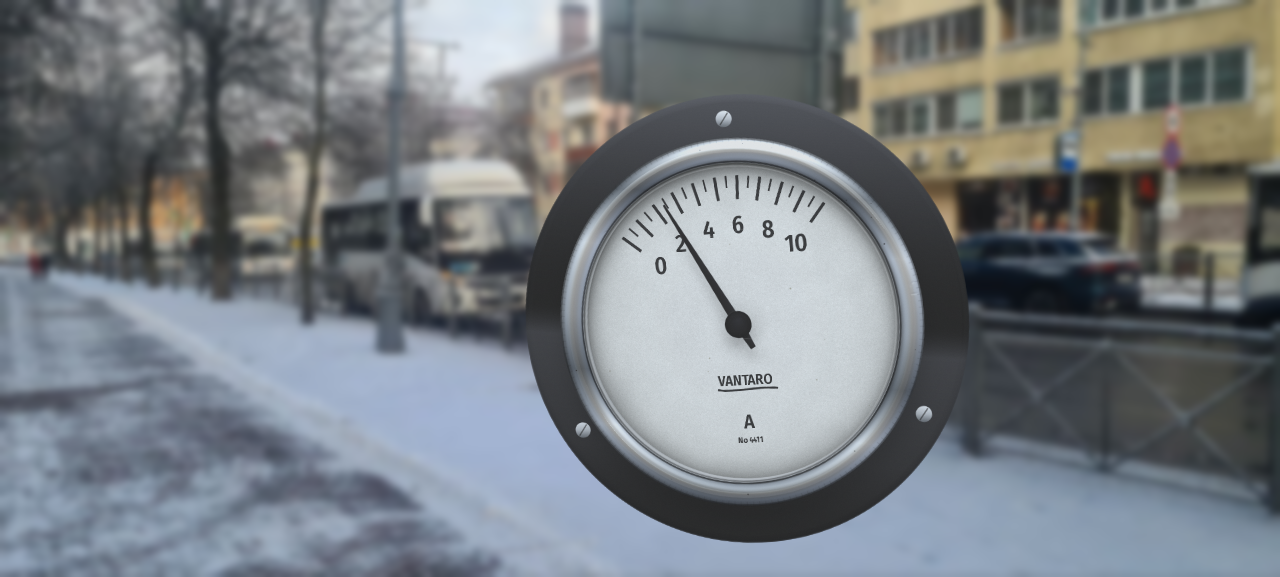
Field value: 2.5 A
